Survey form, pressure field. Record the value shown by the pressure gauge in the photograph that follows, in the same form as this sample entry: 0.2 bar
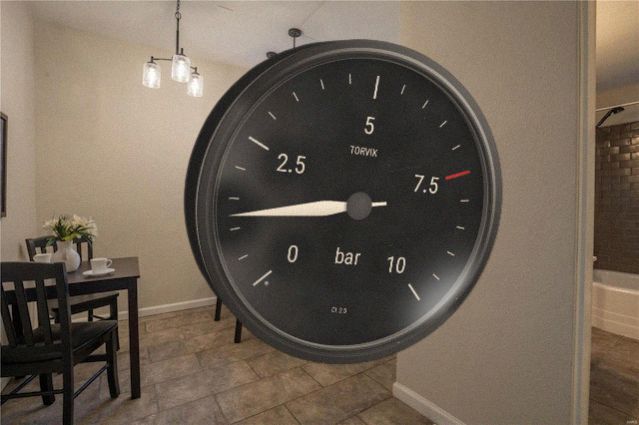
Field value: 1.25 bar
